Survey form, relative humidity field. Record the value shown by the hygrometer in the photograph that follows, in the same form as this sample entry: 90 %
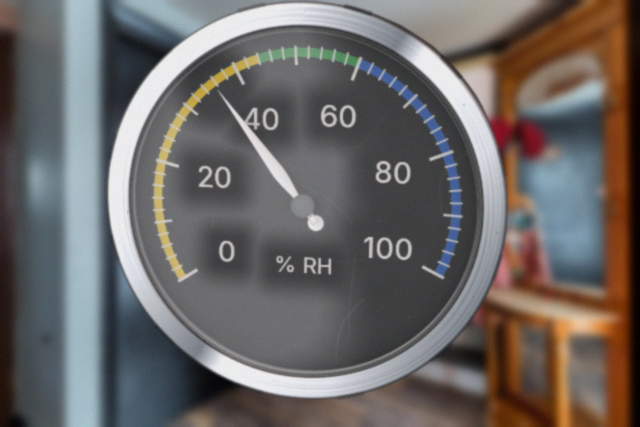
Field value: 36 %
